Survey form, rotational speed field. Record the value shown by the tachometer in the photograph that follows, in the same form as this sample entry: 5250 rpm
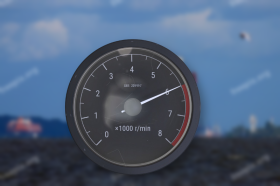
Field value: 6000 rpm
